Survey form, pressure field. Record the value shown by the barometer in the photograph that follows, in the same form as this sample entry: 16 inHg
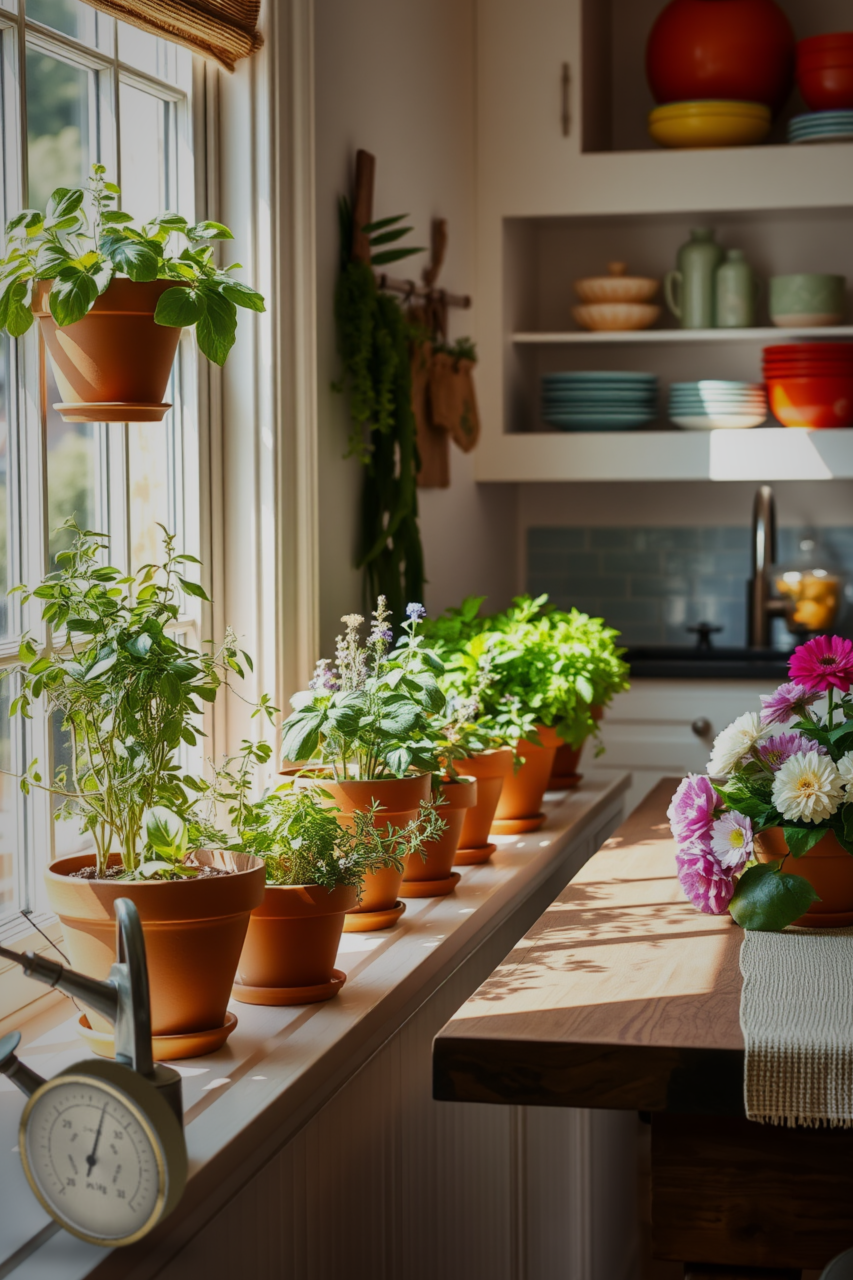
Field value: 29.7 inHg
